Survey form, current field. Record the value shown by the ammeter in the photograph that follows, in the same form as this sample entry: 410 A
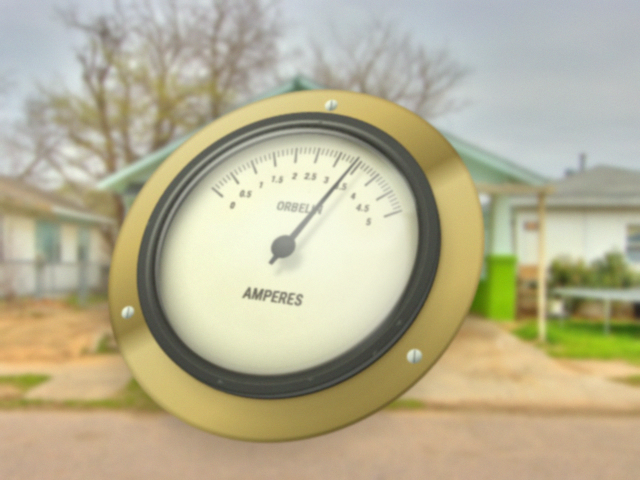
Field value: 3.5 A
